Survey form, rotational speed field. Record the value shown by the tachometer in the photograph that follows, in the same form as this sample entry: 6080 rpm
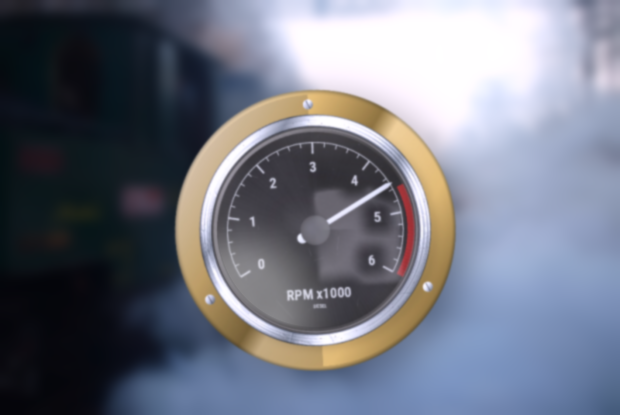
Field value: 4500 rpm
